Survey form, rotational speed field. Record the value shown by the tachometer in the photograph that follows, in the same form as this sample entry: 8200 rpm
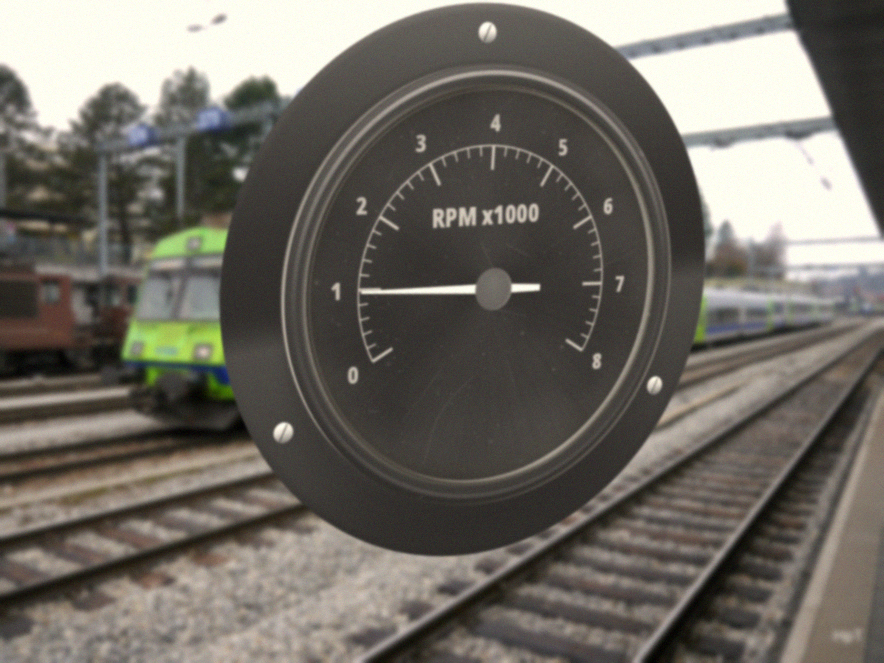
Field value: 1000 rpm
